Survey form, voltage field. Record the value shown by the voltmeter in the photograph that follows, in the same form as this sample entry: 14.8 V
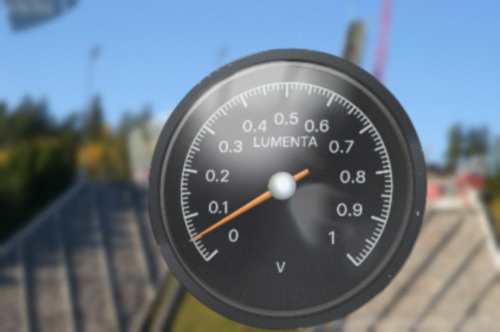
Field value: 0.05 V
